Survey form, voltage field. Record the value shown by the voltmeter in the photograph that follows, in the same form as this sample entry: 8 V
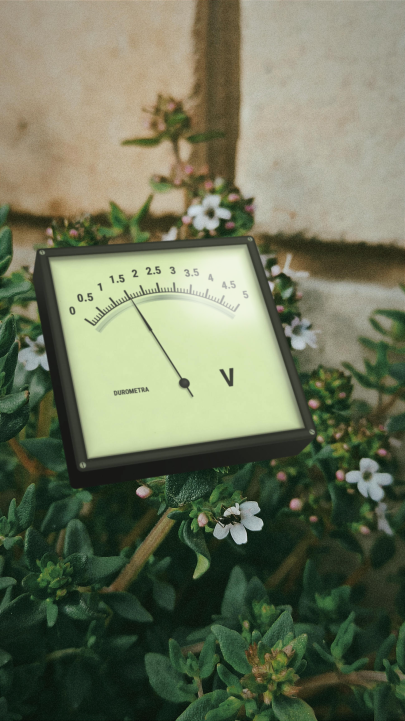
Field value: 1.5 V
